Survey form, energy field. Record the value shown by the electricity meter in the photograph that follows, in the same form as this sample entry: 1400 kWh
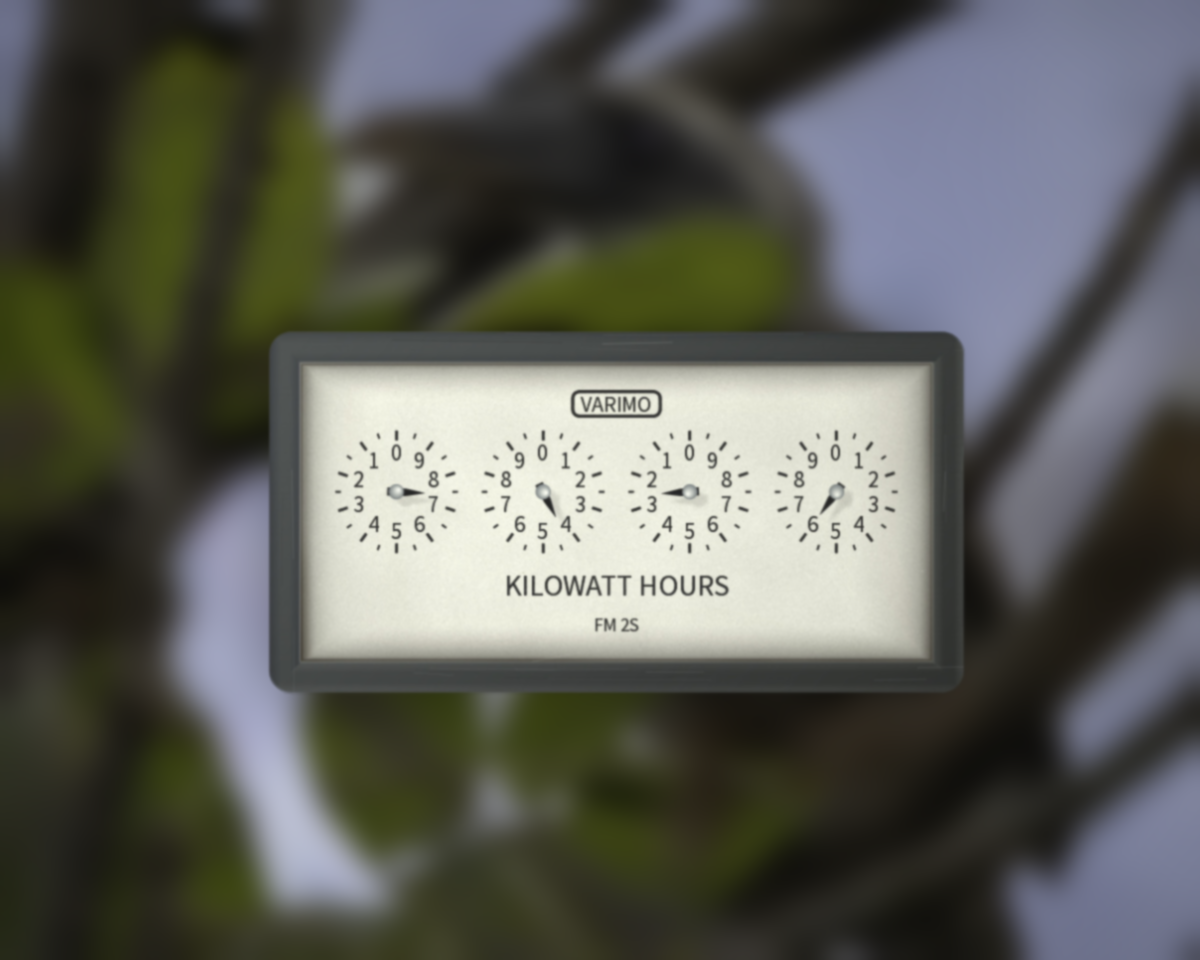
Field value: 7426 kWh
